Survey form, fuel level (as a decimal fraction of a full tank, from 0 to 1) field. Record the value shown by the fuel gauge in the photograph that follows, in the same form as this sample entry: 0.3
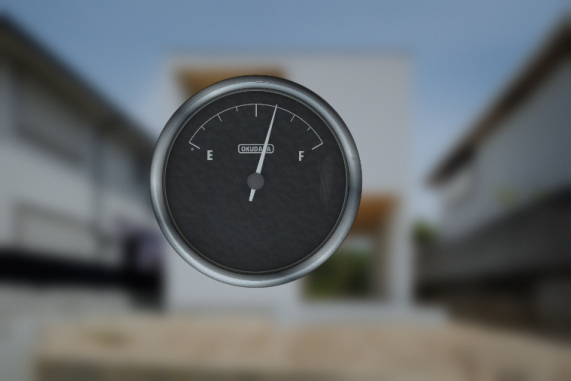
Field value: 0.625
